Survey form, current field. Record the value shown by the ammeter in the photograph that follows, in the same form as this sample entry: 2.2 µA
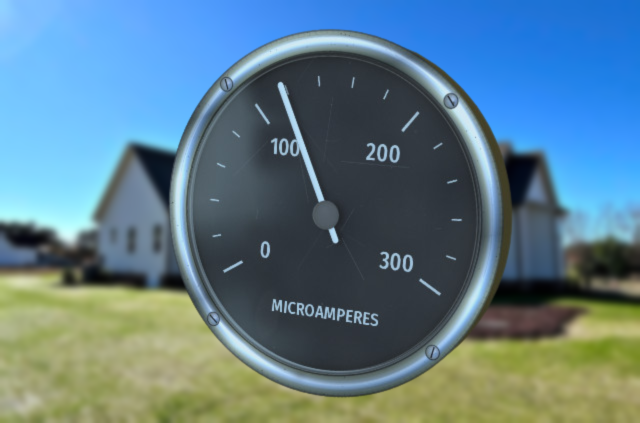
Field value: 120 µA
